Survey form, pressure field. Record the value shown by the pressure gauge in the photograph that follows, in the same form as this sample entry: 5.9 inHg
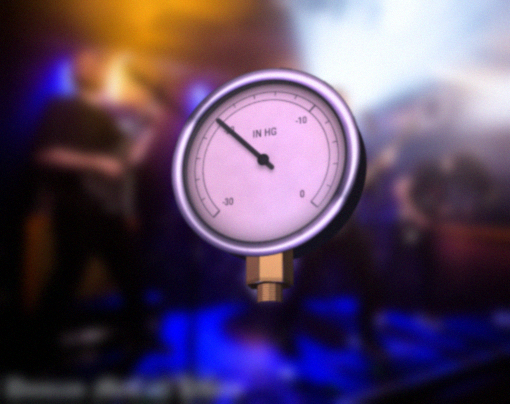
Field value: -20 inHg
